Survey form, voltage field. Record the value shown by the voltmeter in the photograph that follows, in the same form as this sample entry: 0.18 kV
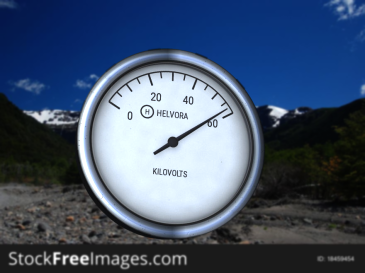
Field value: 57.5 kV
